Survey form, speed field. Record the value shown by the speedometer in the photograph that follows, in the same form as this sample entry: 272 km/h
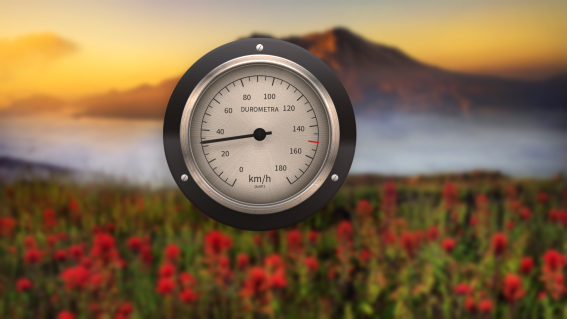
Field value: 32.5 km/h
